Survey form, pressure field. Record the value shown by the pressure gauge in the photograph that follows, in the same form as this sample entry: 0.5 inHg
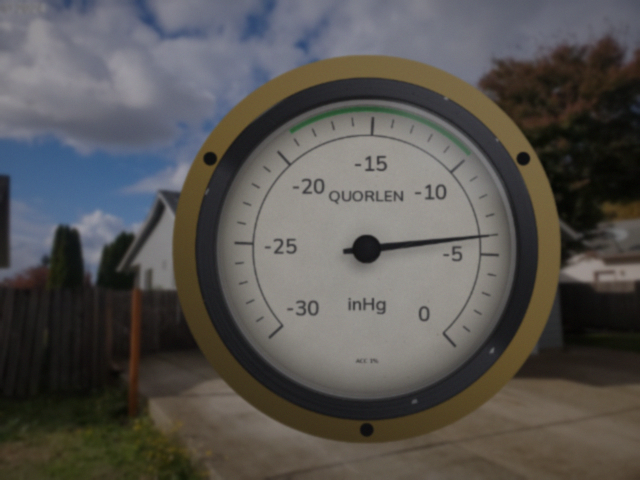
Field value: -6 inHg
